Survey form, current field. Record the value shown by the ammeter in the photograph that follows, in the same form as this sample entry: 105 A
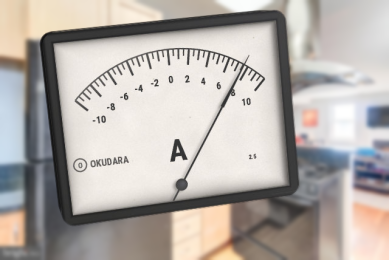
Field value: 7.5 A
